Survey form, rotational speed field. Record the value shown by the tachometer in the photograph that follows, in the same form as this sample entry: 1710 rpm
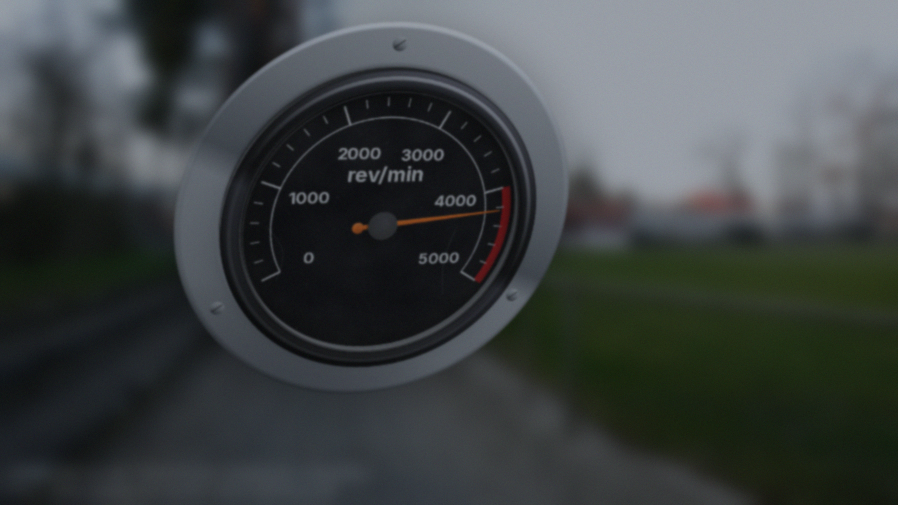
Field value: 4200 rpm
